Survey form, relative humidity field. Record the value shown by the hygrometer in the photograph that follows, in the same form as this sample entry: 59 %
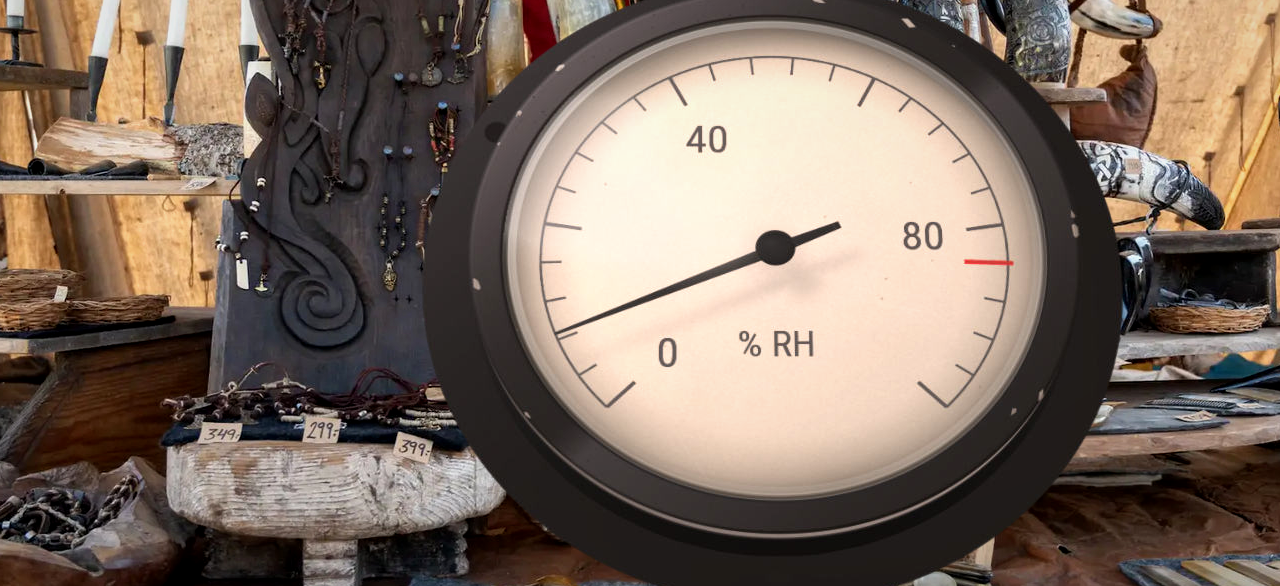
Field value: 8 %
